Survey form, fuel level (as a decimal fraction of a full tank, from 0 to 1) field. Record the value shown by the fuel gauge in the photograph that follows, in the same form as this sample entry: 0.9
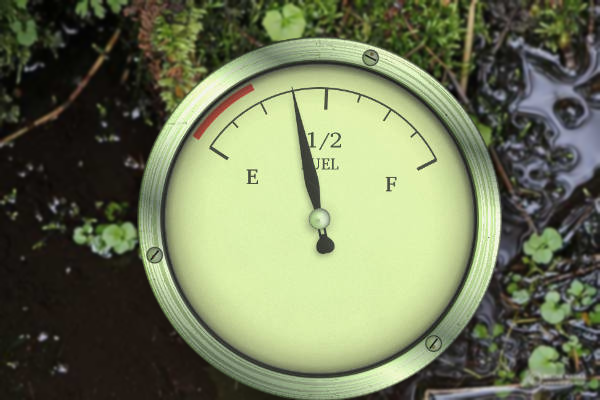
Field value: 0.375
